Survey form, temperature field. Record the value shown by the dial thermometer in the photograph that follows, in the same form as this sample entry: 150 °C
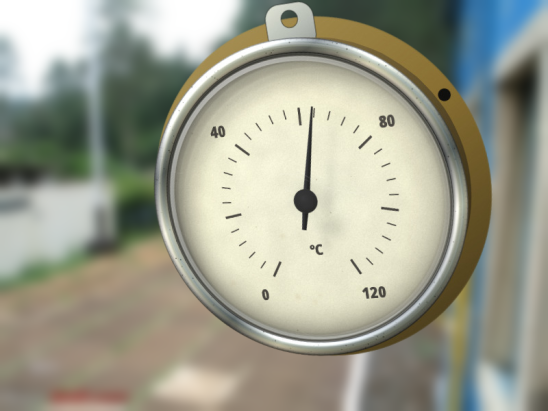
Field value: 64 °C
